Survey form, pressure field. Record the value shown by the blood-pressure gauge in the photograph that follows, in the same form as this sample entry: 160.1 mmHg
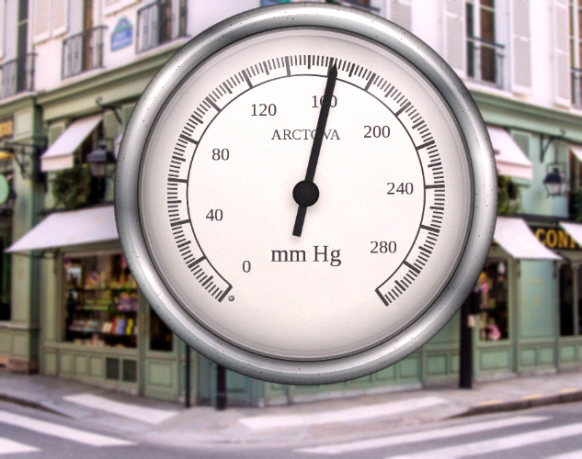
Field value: 162 mmHg
